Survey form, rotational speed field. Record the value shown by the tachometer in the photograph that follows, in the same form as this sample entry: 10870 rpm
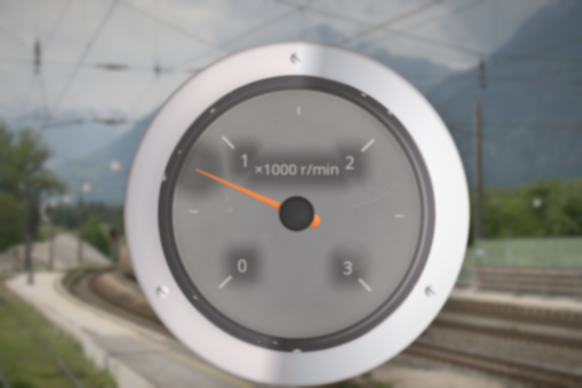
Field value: 750 rpm
